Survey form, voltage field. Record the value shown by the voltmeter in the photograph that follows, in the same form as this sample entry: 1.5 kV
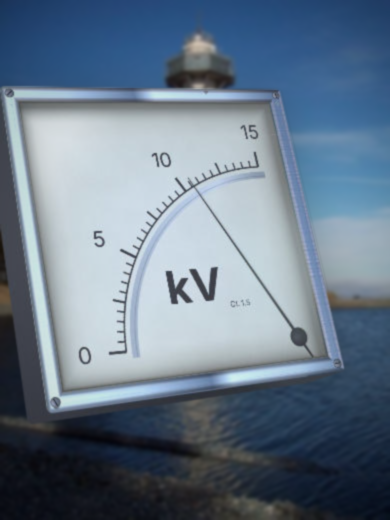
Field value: 10.5 kV
